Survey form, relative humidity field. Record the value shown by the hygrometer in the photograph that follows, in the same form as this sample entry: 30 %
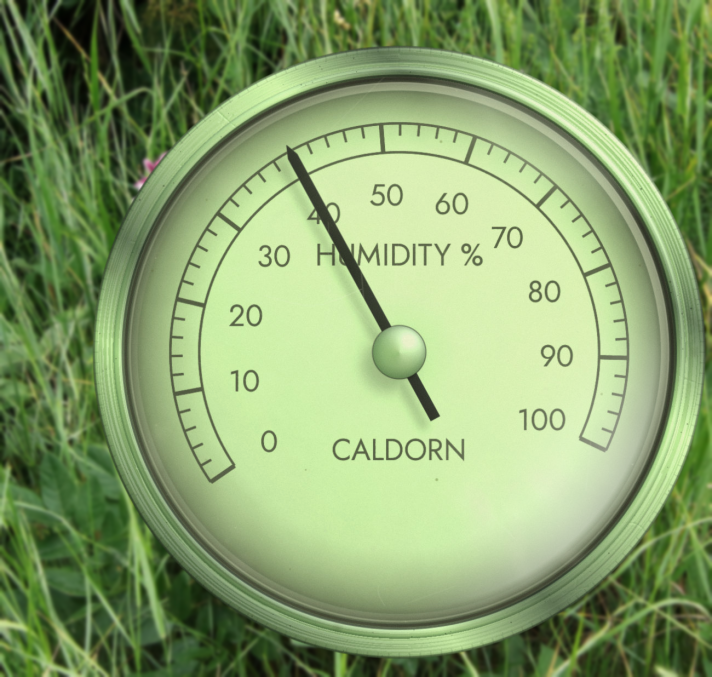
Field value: 40 %
